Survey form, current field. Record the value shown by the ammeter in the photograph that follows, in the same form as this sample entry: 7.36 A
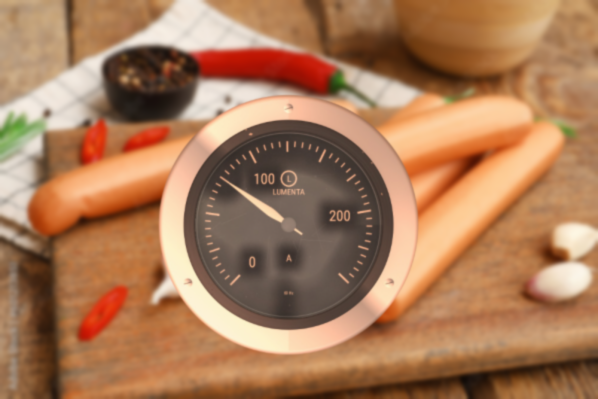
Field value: 75 A
